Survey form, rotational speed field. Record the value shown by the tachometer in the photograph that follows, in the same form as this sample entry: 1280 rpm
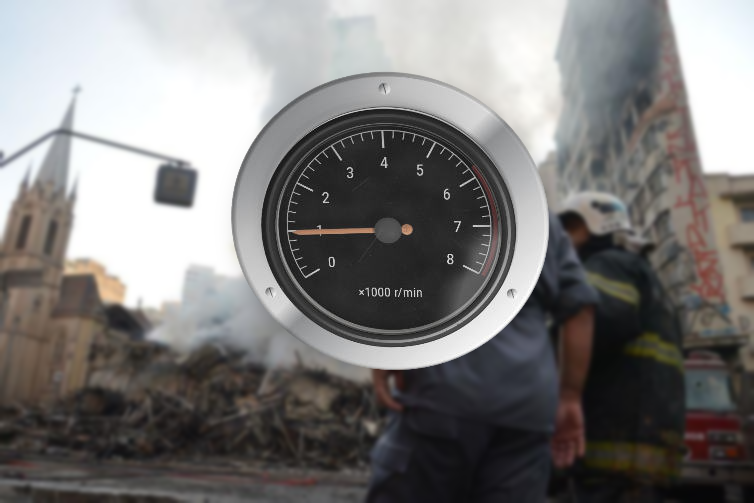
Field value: 1000 rpm
